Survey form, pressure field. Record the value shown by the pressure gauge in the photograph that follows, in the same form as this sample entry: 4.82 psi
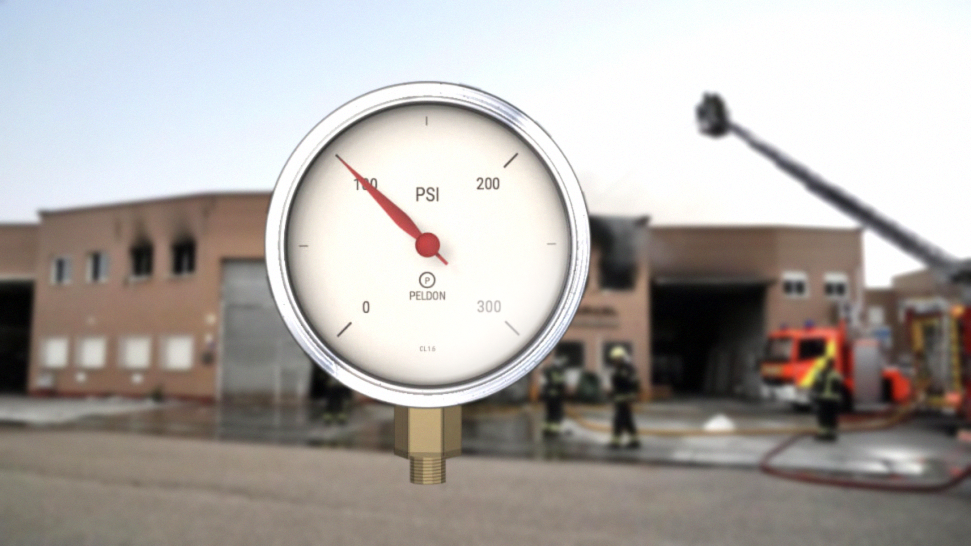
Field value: 100 psi
